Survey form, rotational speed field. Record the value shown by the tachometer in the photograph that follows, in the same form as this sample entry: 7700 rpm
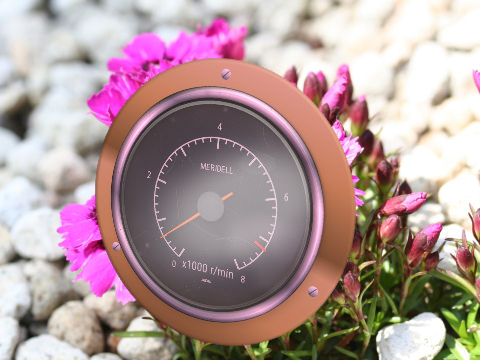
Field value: 600 rpm
